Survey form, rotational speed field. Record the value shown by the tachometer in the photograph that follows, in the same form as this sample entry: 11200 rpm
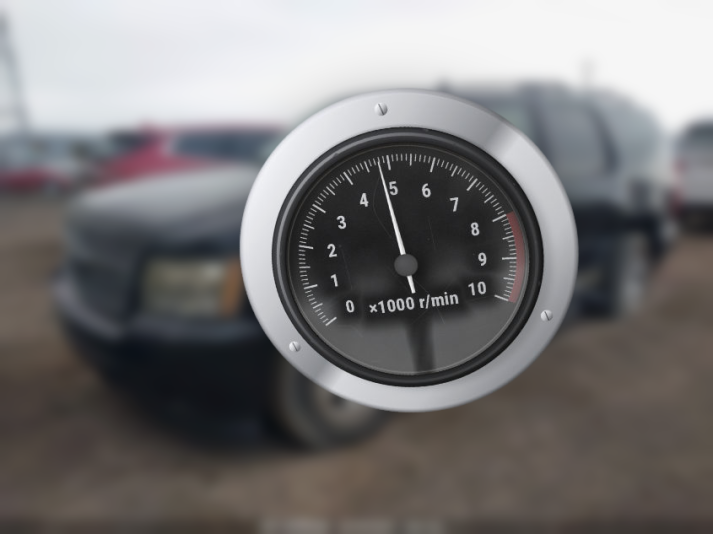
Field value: 4800 rpm
